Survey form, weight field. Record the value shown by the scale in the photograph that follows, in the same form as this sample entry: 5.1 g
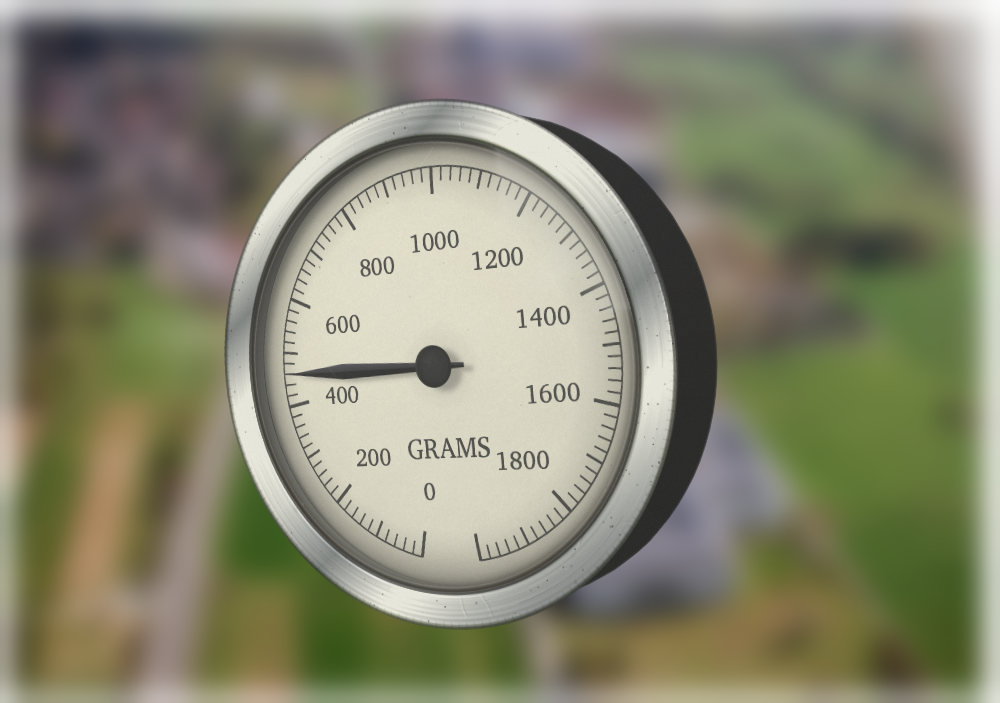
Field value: 460 g
